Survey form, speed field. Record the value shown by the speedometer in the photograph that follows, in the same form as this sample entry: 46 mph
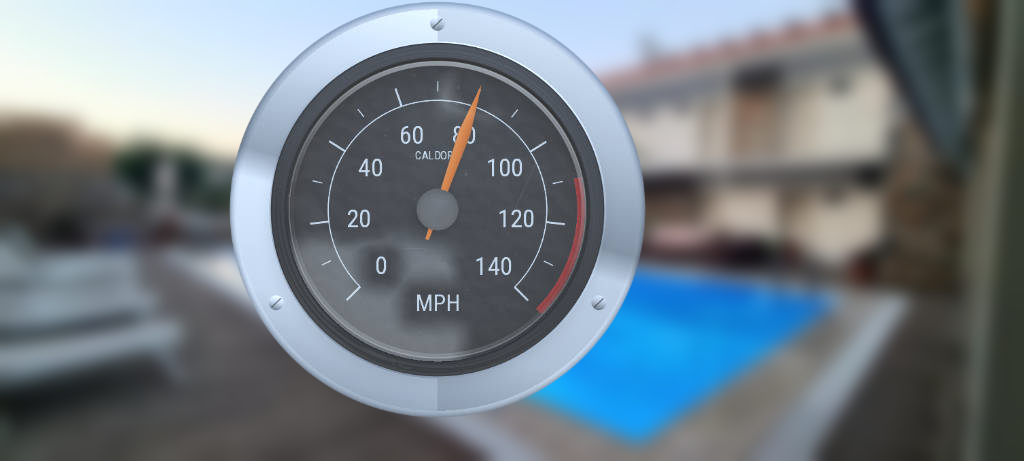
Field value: 80 mph
